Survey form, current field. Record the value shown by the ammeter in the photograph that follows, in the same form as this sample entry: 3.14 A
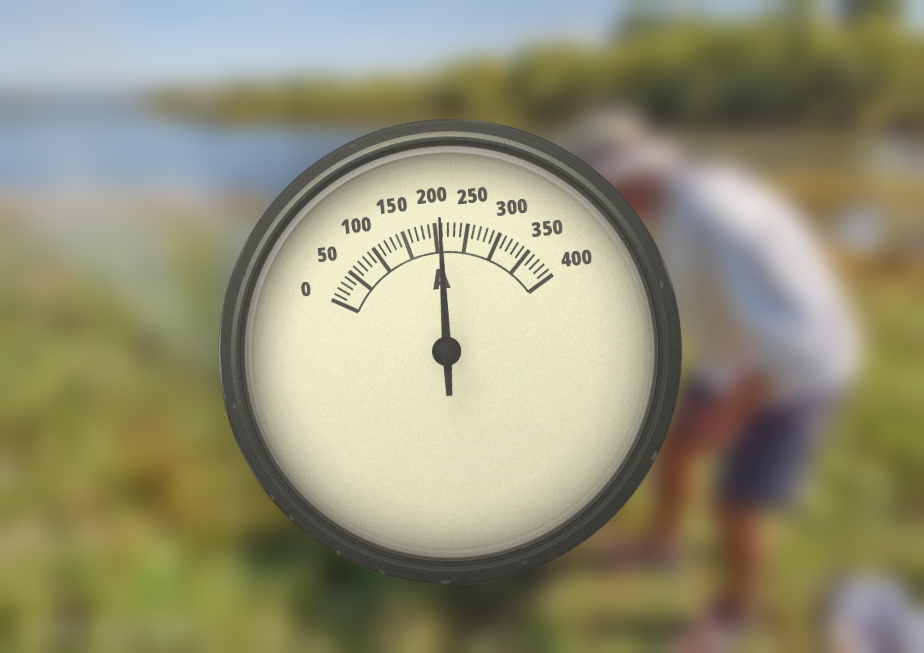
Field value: 210 A
